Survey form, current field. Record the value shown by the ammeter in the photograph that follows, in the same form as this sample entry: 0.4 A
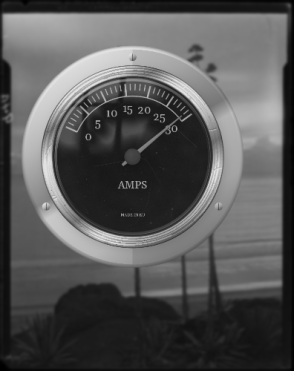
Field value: 29 A
